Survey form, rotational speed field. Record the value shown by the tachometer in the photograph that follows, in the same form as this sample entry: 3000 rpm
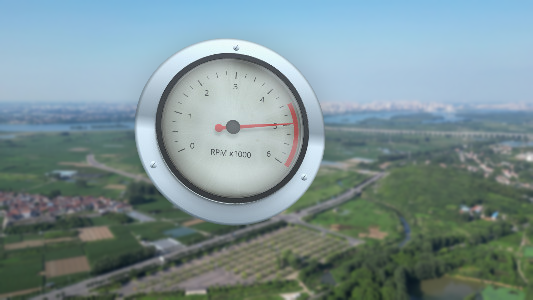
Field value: 5000 rpm
